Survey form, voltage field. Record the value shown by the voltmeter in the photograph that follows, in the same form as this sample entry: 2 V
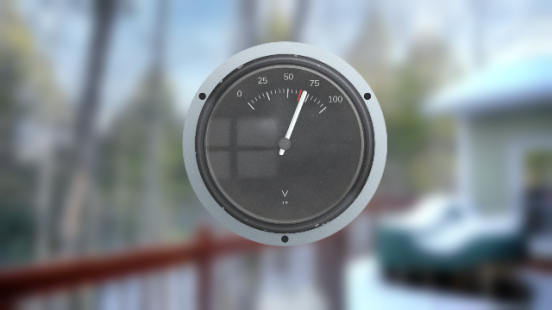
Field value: 70 V
